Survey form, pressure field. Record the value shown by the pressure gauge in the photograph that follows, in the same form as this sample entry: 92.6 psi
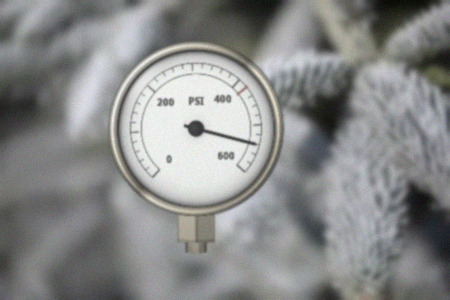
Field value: 540 psi
